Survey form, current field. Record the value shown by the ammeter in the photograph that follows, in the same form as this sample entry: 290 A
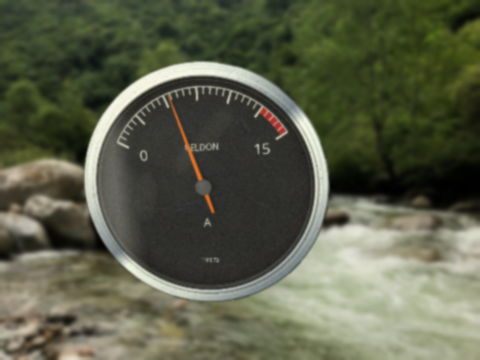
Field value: 5.5 A
